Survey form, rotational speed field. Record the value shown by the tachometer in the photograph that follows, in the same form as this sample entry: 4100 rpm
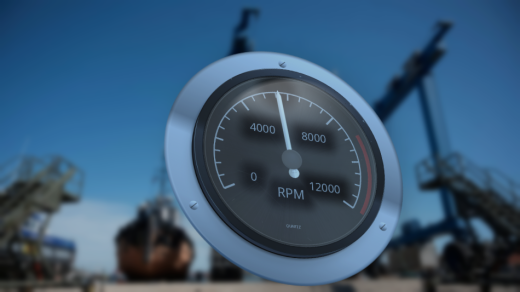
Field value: 5500 rpm
